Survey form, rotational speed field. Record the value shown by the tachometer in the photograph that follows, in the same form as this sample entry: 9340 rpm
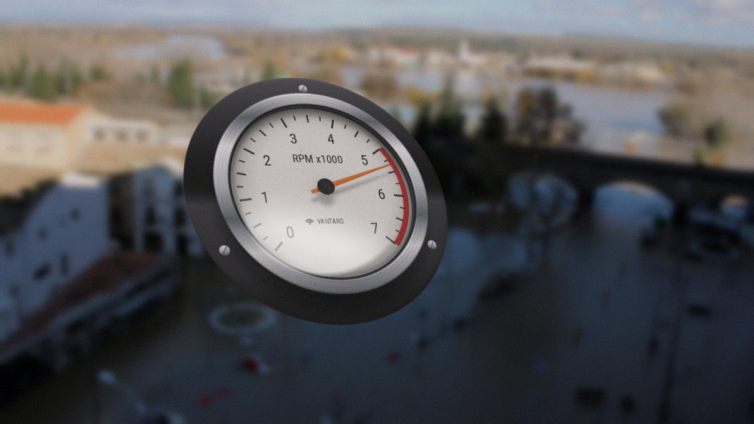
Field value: 5375 rpm
